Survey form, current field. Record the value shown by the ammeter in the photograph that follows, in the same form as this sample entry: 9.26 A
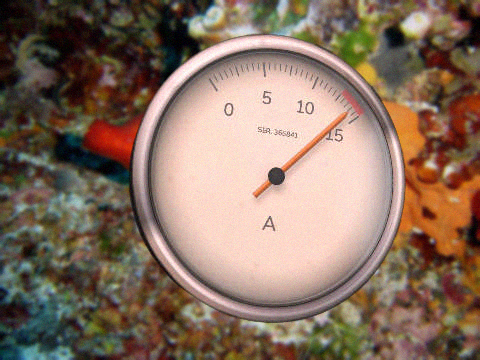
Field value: 14 A
